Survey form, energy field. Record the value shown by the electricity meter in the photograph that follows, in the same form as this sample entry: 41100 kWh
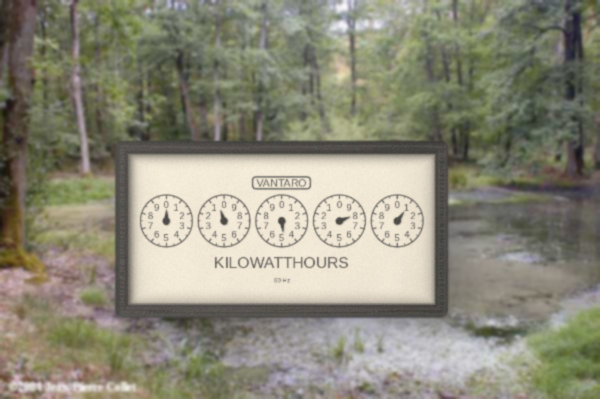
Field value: 481 kWh
